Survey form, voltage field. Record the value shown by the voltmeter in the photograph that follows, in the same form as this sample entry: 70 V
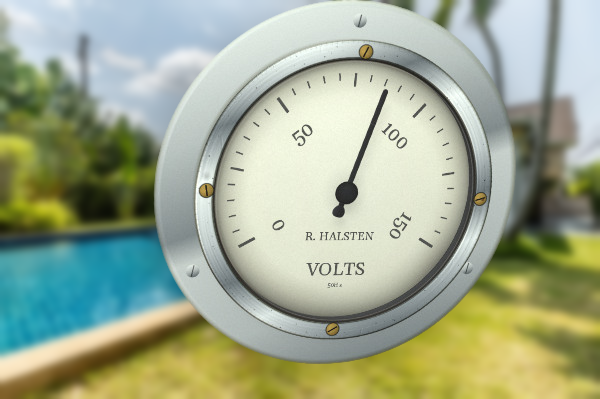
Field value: 85 V
